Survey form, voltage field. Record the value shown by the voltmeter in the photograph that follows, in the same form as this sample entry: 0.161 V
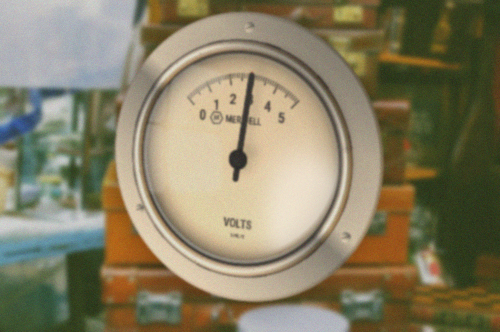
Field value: 3 V
